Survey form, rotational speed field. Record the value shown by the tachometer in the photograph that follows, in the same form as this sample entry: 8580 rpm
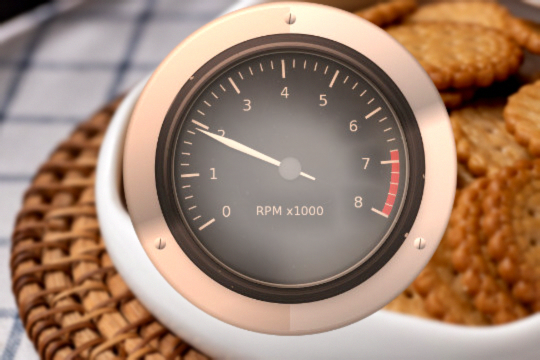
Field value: 1900 rpm
